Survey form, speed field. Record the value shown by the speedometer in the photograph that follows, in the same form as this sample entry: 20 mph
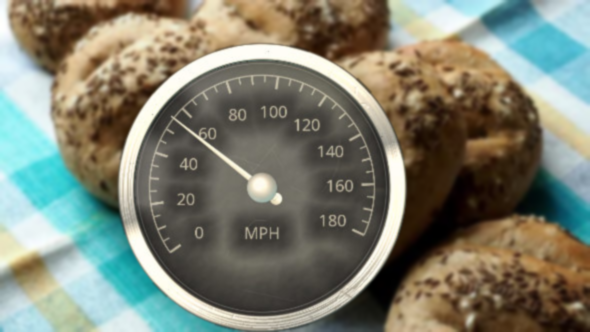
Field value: 55 mph
